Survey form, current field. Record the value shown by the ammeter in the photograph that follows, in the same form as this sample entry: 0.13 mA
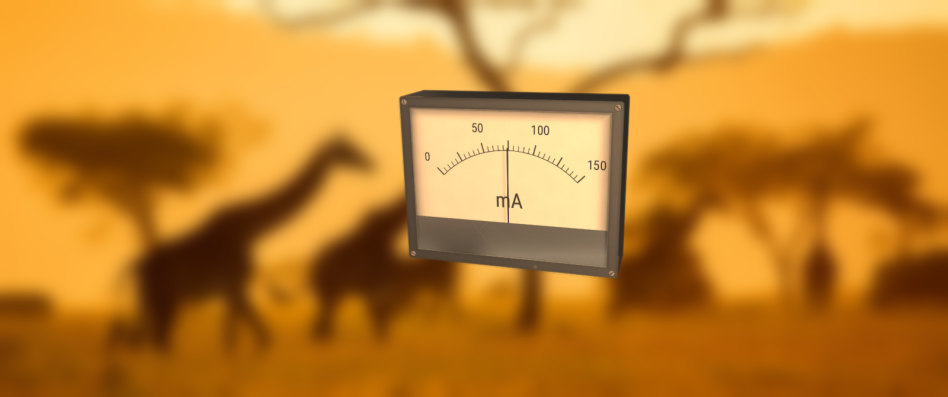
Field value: 75 mA
